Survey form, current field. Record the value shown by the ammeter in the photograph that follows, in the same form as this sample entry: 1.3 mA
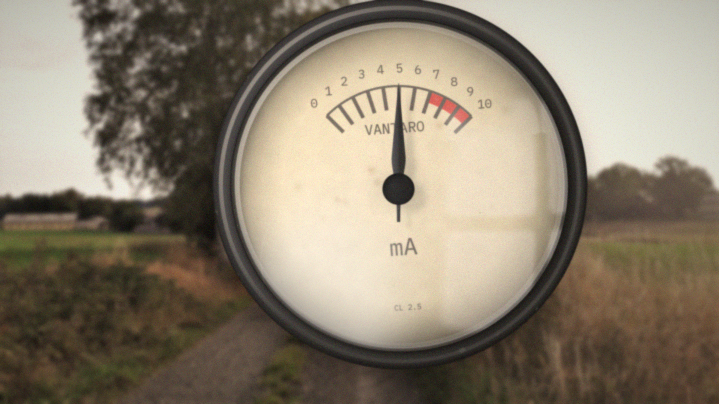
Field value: 5 mA
